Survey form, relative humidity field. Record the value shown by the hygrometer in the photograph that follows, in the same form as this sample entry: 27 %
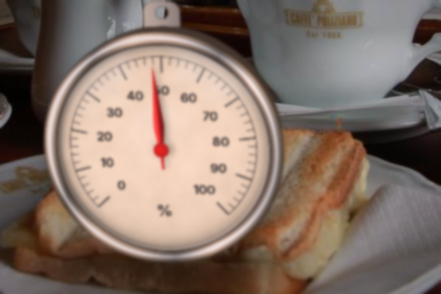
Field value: 48 %
